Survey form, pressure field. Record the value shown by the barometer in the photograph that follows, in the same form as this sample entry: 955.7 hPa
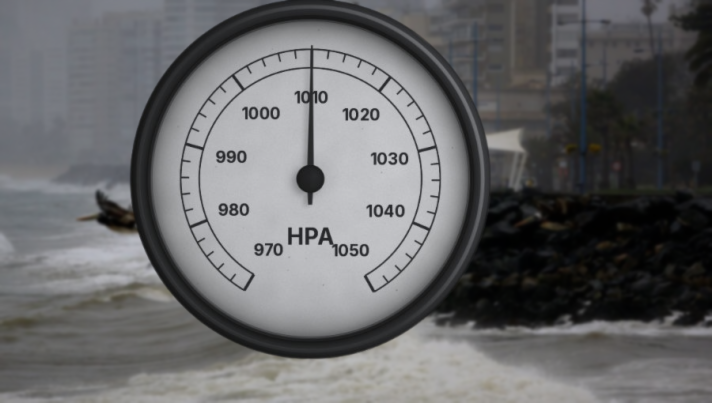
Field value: 1010 hPa
